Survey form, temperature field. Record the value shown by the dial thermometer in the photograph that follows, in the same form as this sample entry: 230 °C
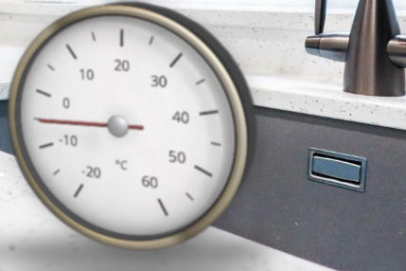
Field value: -5 °C
